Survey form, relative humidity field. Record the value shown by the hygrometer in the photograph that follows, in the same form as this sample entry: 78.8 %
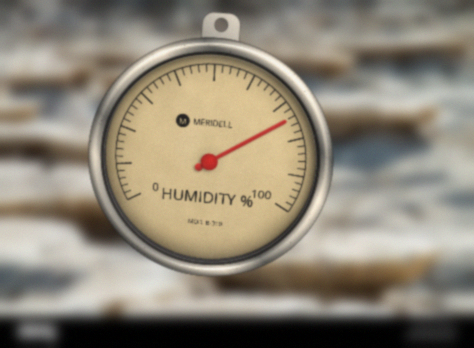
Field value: 74 %
